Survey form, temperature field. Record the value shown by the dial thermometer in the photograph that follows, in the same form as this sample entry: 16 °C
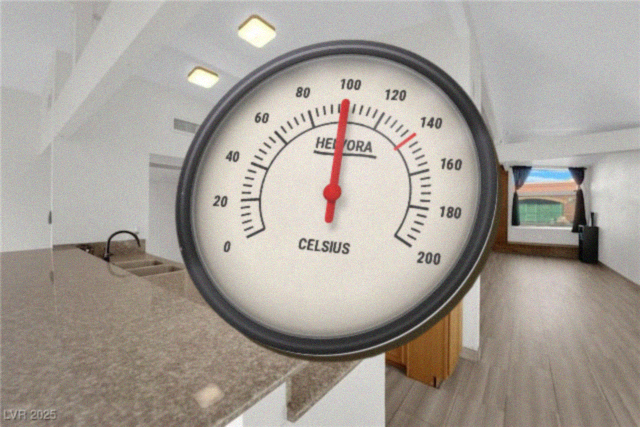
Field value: 100 °C
